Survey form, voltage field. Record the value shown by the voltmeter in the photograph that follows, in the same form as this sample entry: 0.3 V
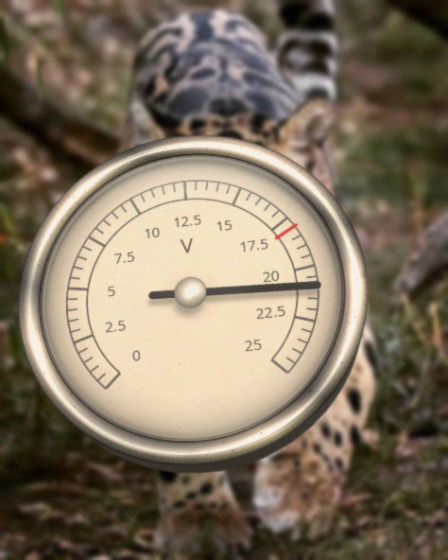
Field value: 21 V
